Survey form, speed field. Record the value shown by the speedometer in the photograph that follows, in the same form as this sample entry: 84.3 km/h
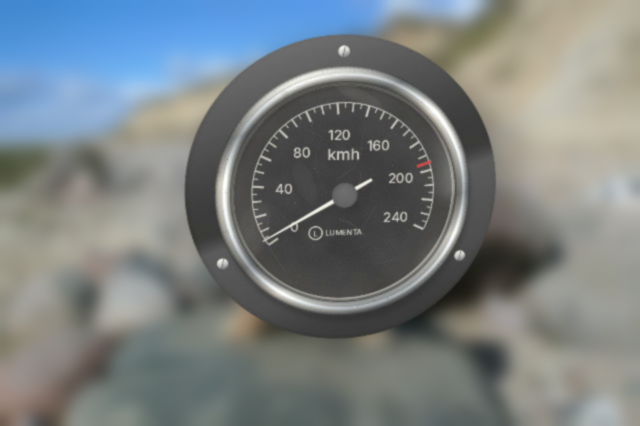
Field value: 5 km/h
